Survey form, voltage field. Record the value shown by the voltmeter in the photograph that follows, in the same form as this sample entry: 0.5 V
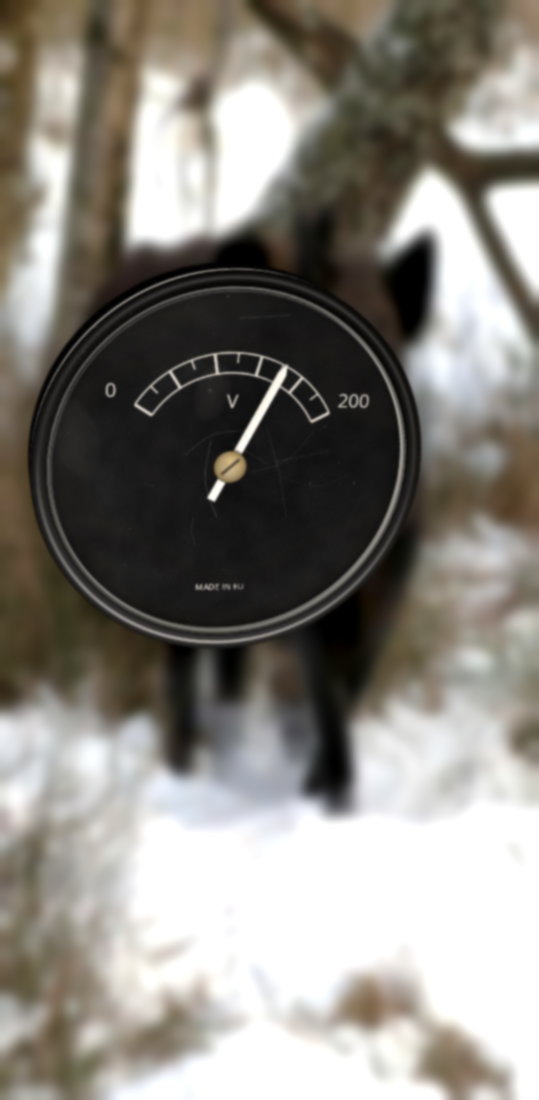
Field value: 140 V
